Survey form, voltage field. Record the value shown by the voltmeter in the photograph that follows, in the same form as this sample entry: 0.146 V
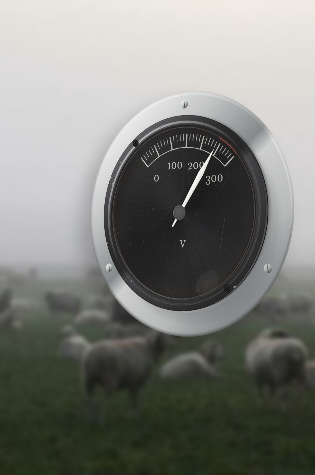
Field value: 250 V
